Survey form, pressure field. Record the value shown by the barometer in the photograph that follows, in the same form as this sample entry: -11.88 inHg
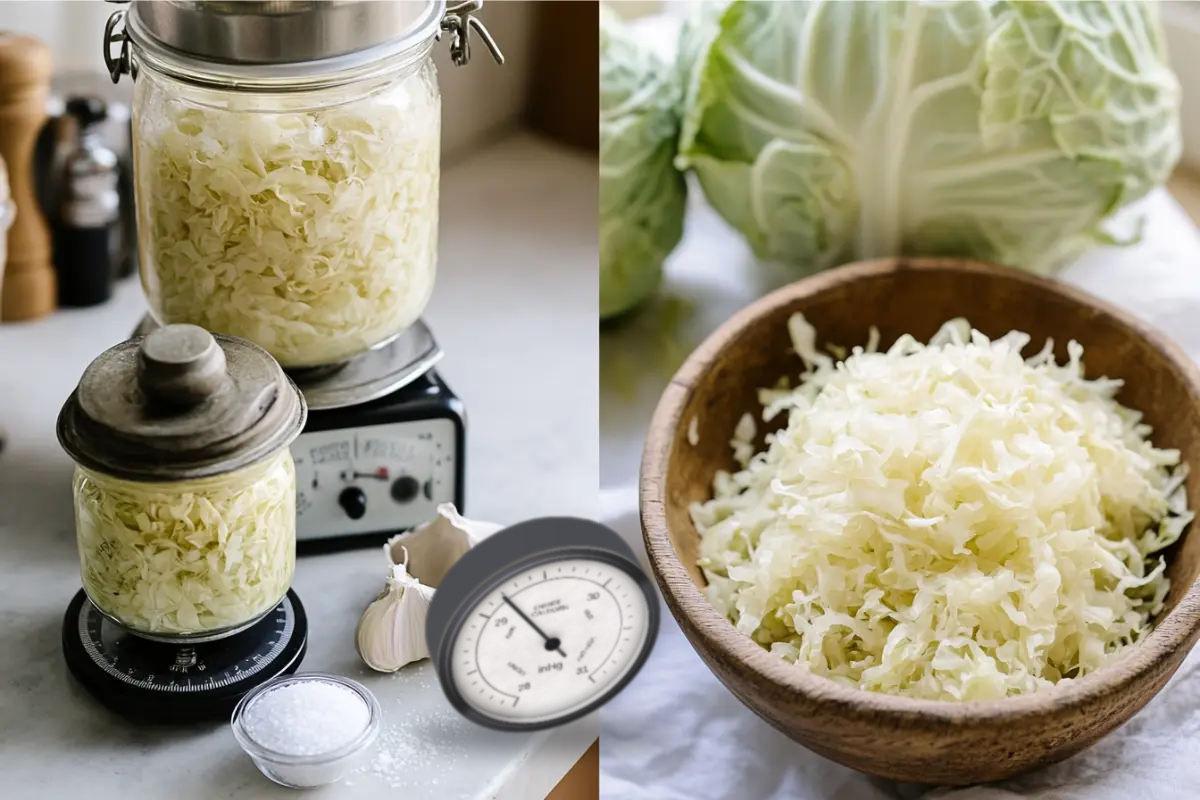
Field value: 29.2 inHg
